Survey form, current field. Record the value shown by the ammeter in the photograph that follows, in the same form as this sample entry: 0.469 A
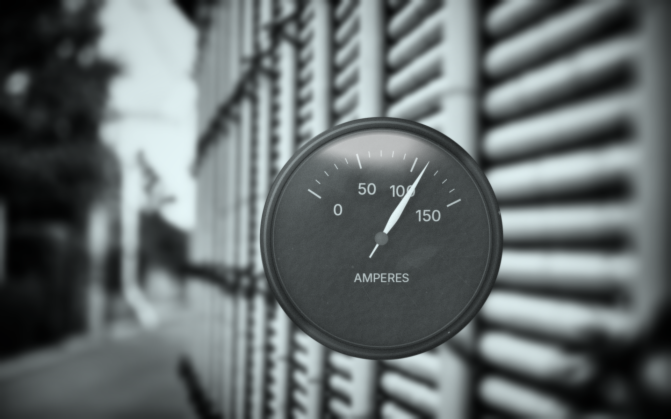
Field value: 110 A
